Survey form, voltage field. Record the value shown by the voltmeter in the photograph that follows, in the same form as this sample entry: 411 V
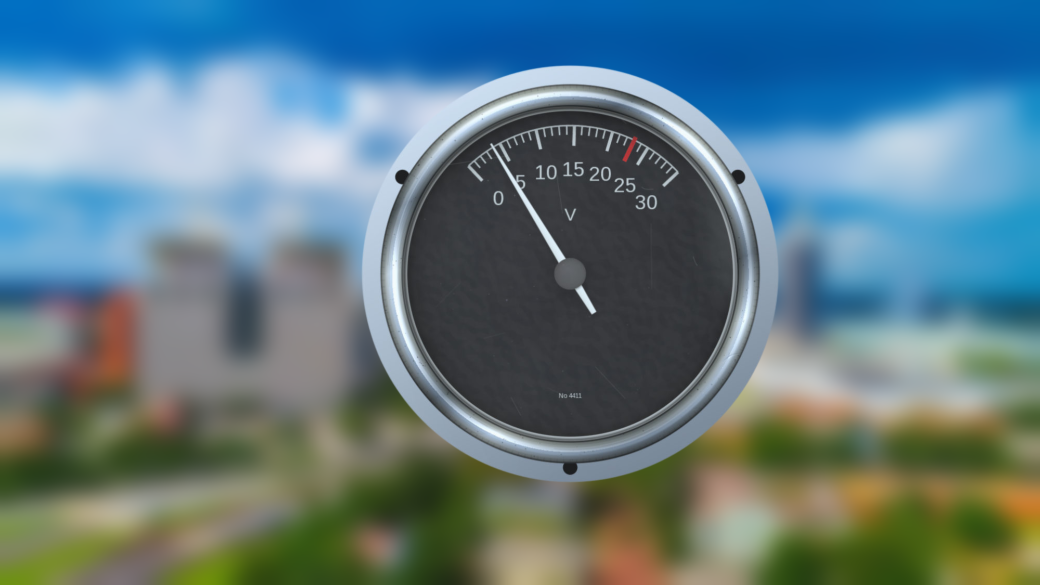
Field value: 4 V
